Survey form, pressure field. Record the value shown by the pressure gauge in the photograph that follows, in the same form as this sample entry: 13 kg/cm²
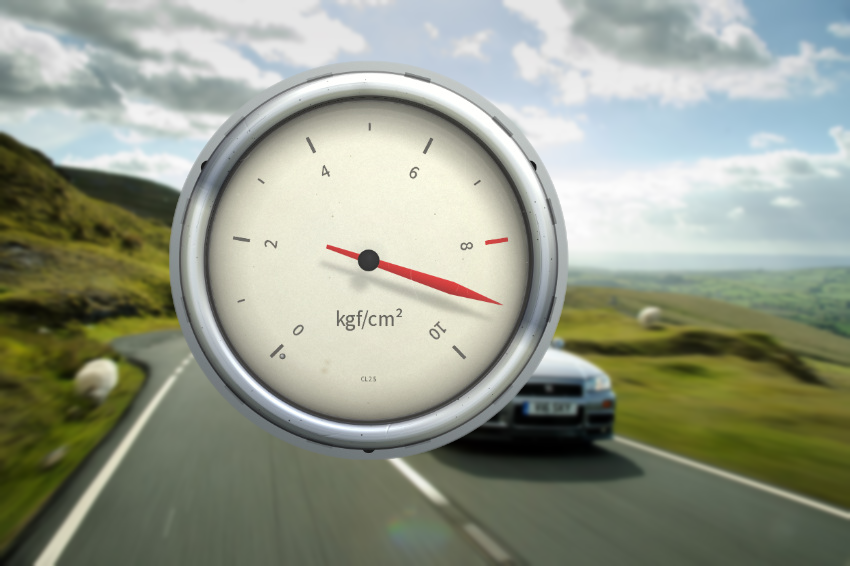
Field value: 9 kg/cm²
